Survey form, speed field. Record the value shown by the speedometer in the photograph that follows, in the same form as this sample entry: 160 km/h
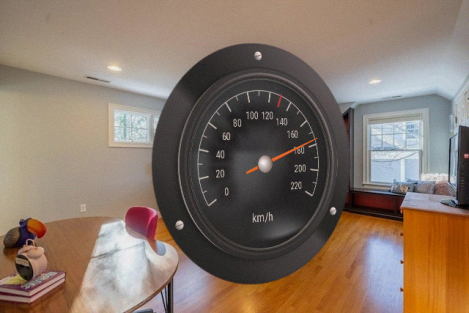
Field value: 175 km/h
